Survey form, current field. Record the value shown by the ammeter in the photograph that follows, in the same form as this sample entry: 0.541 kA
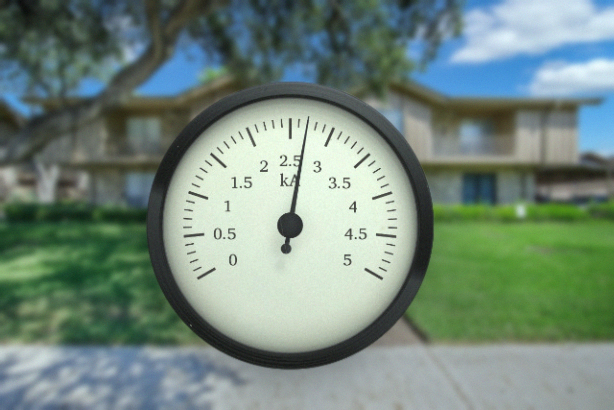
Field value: 2.7 kA
